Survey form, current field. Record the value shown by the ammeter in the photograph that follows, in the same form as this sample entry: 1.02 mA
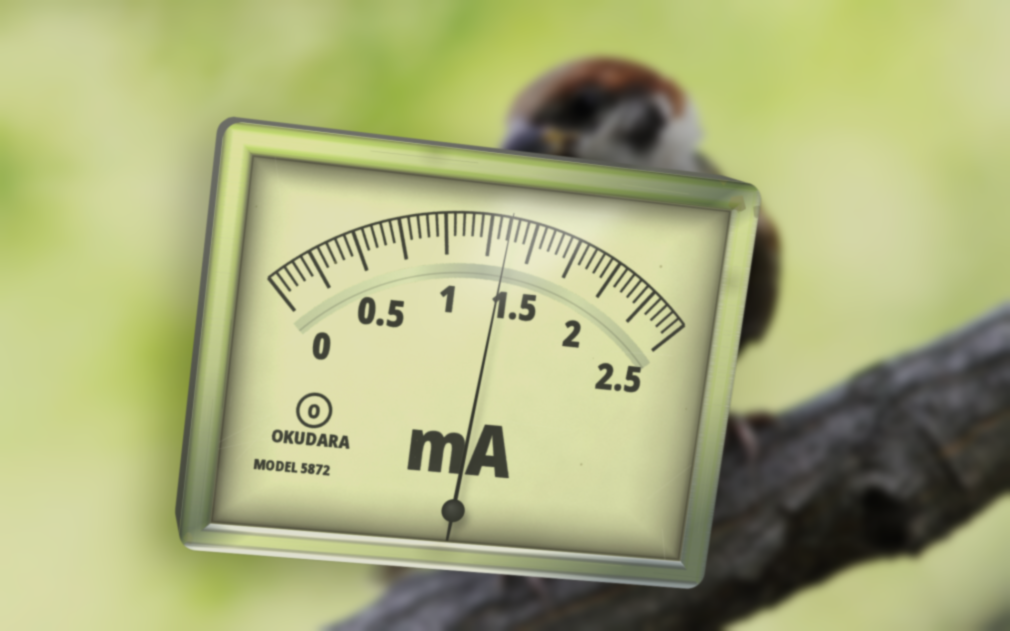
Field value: 1.35 mA
